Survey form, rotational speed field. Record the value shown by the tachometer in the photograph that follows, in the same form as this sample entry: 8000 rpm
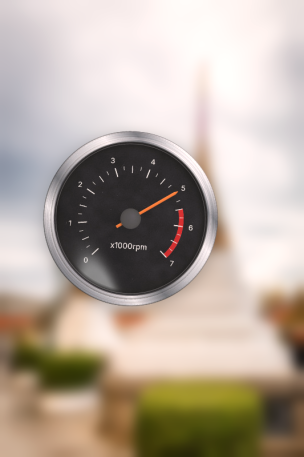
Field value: 5000 rpm
